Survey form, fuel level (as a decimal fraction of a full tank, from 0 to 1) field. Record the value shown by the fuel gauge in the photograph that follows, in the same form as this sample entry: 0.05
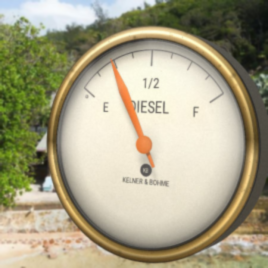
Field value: 0.25
